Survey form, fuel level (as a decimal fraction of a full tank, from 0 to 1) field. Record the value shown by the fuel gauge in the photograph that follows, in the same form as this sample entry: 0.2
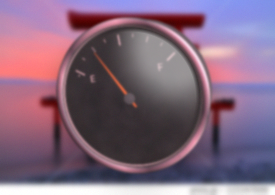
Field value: 0.25
